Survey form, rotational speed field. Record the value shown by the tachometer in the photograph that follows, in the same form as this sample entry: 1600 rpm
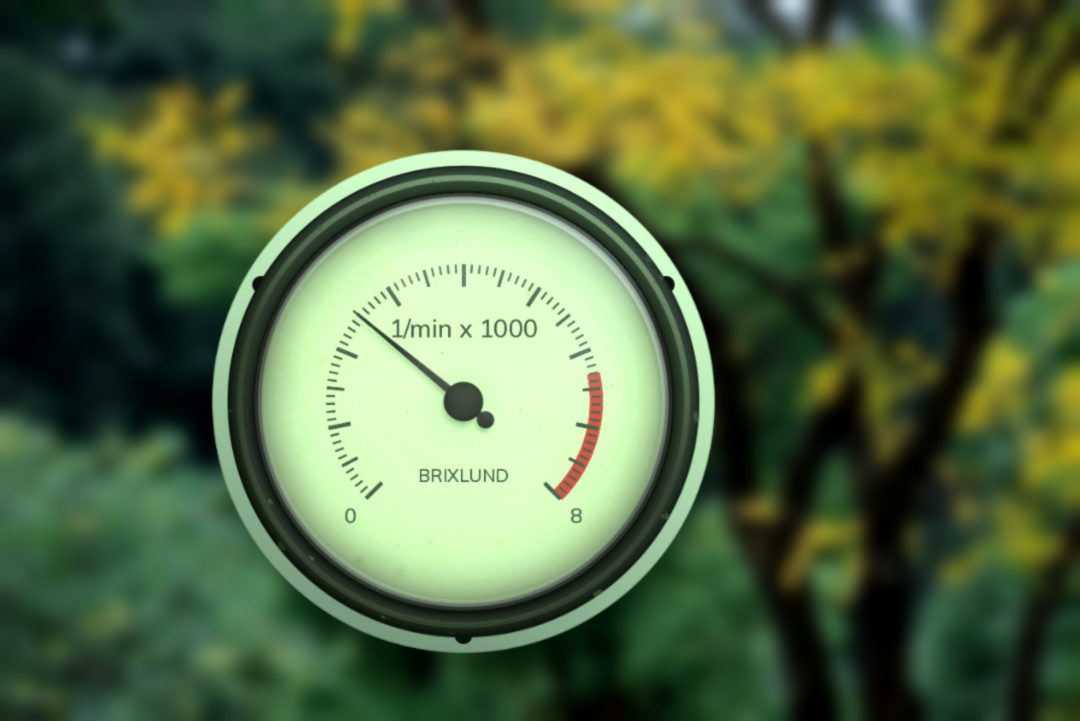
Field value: 2500 rpm
